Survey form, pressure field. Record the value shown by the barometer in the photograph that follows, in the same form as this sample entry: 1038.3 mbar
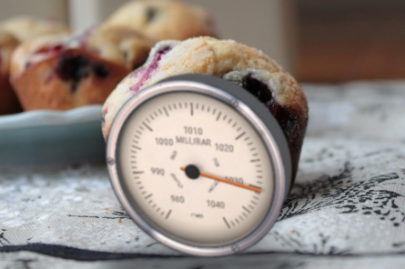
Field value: 1030 mbar
